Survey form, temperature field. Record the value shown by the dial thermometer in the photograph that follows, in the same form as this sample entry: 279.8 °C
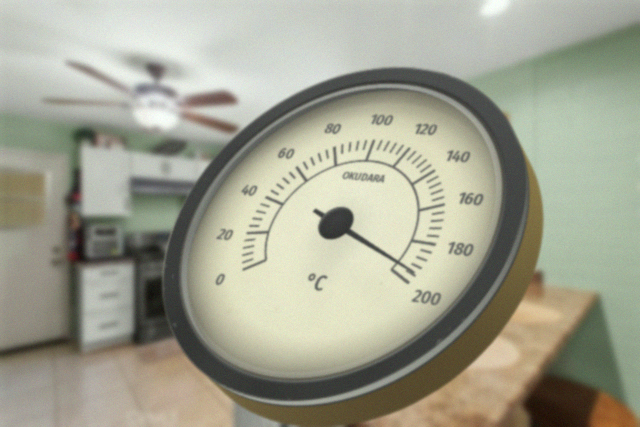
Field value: 196 °C
